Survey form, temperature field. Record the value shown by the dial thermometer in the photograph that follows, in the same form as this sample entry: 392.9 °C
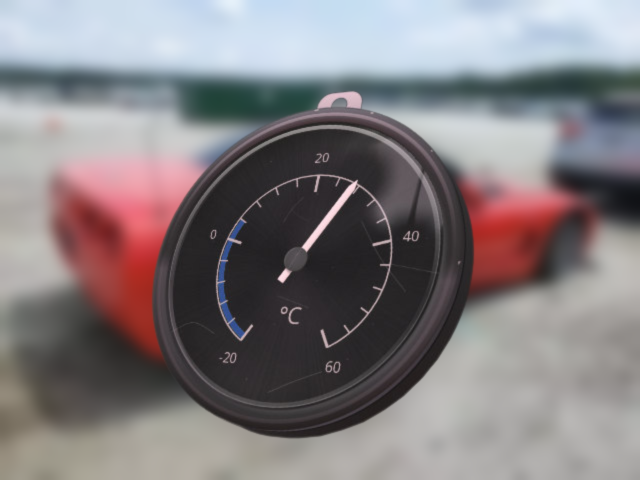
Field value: 28 °C
